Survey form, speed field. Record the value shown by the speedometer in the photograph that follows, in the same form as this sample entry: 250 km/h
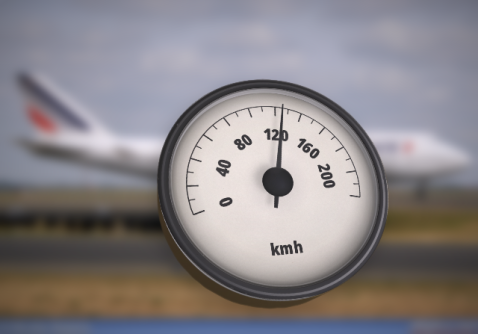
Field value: 125 km/h
